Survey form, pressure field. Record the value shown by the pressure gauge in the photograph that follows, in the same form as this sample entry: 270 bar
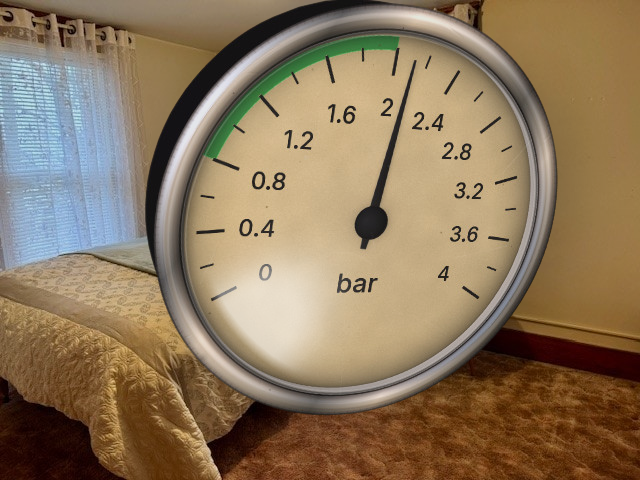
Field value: 2.1 bar
